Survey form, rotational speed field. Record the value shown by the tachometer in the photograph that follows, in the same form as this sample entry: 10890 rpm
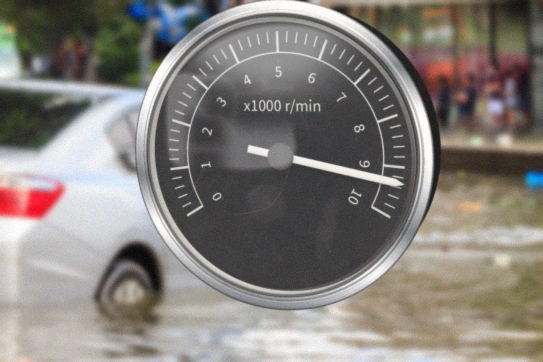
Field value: 9300 rpm
